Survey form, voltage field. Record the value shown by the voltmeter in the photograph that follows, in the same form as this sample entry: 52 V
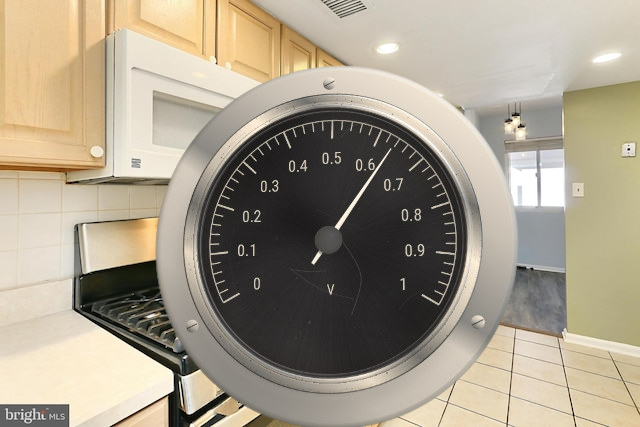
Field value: 0.64 V
